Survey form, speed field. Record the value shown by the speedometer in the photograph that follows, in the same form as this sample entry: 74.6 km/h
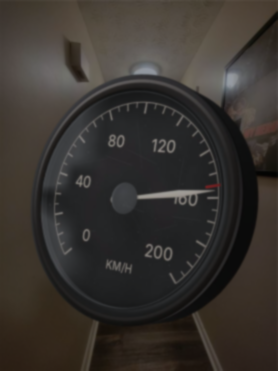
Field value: 157.5 km/h
